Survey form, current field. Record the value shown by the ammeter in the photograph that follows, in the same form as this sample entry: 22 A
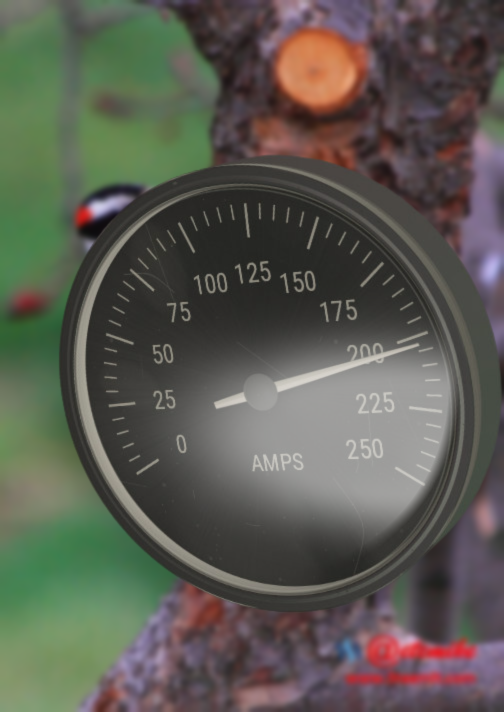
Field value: 202.5 A
